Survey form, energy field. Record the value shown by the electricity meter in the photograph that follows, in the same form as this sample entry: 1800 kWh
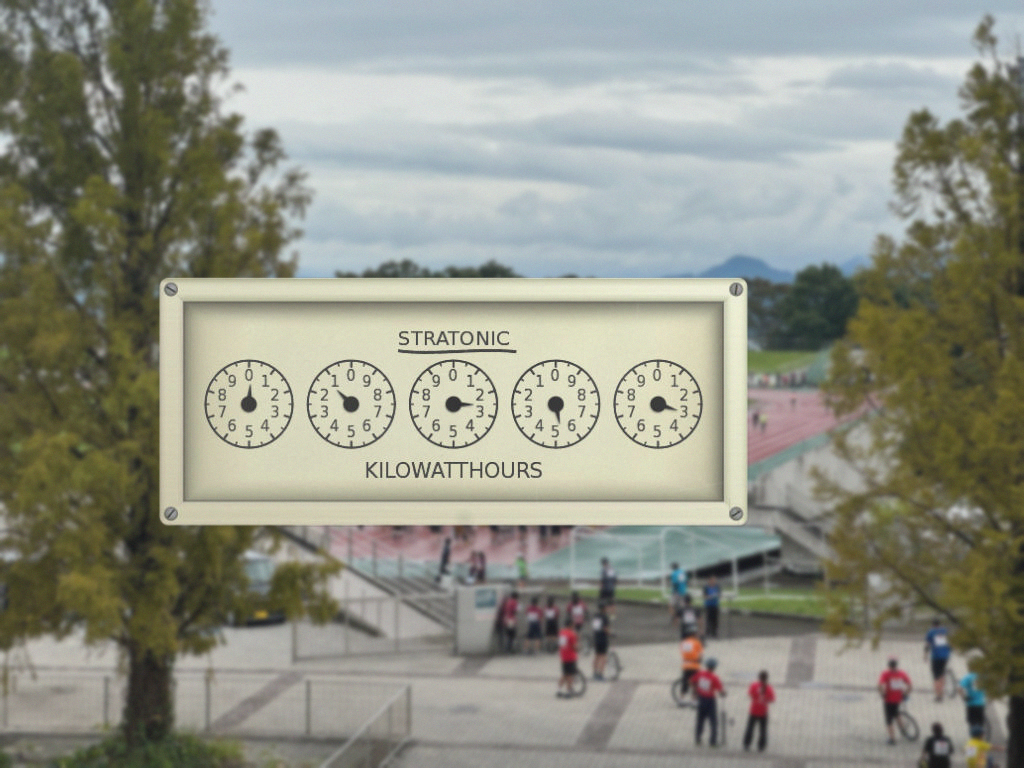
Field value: 1253 kWh
